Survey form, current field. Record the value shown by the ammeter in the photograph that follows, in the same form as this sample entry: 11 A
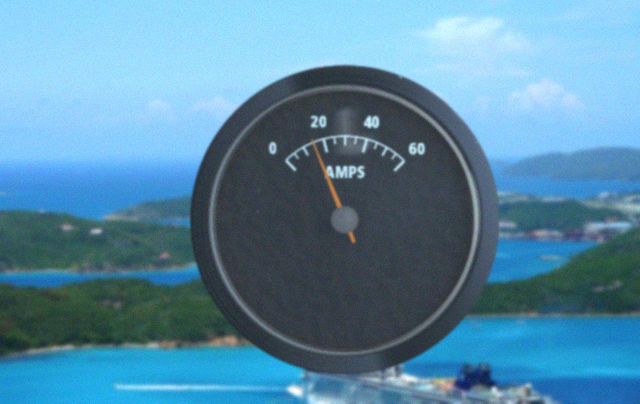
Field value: 15 A
